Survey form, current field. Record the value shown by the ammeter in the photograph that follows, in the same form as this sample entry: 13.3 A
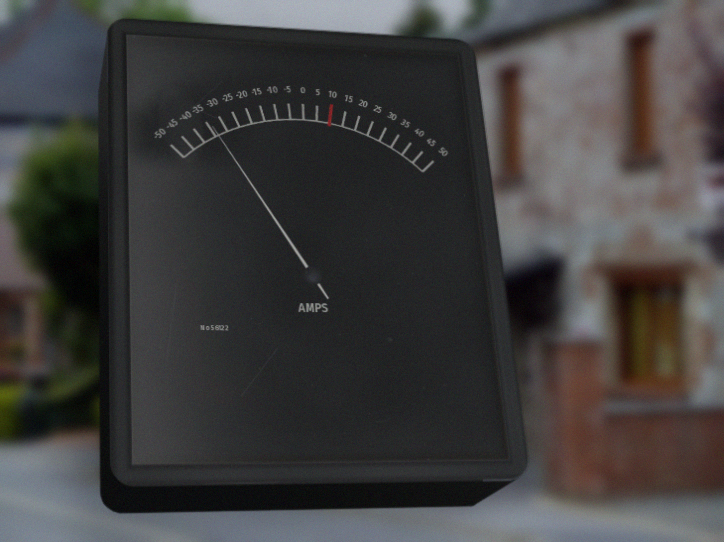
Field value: -35 A
